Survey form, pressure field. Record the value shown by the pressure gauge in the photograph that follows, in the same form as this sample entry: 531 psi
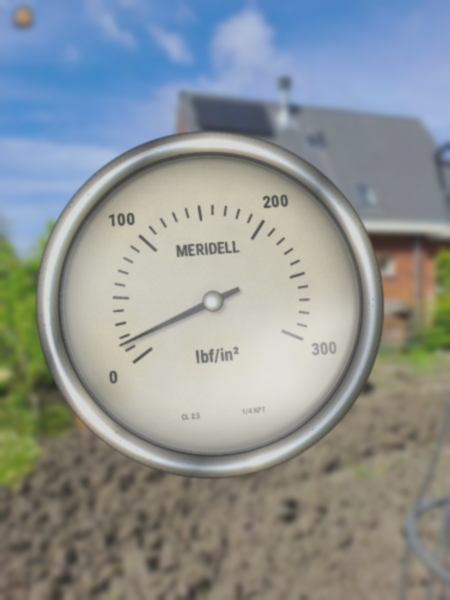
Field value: 15 psi
